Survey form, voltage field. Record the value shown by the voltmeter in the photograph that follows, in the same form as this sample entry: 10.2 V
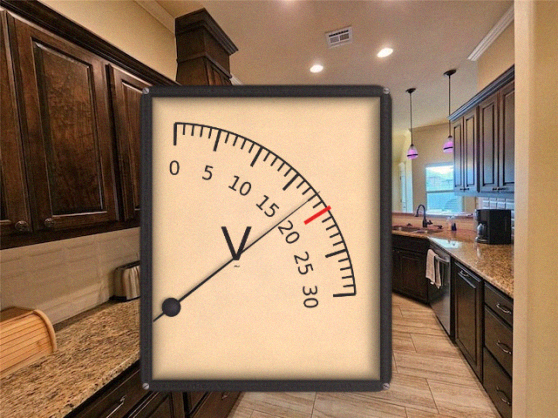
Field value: 18 V
